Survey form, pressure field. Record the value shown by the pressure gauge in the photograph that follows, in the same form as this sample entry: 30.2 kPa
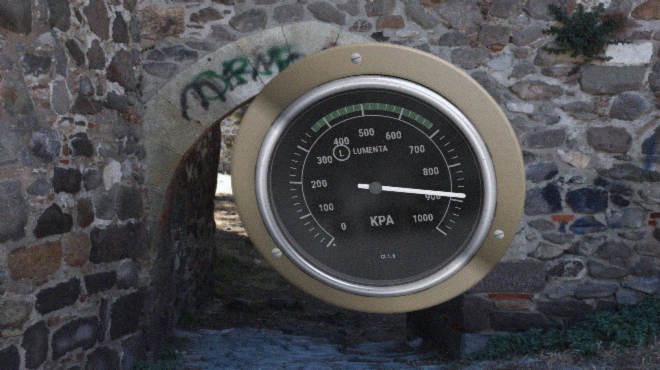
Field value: 880 kPa
